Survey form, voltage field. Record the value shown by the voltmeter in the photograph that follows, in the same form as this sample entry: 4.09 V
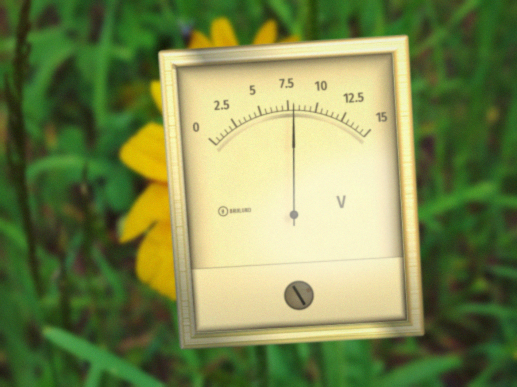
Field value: 8 V
